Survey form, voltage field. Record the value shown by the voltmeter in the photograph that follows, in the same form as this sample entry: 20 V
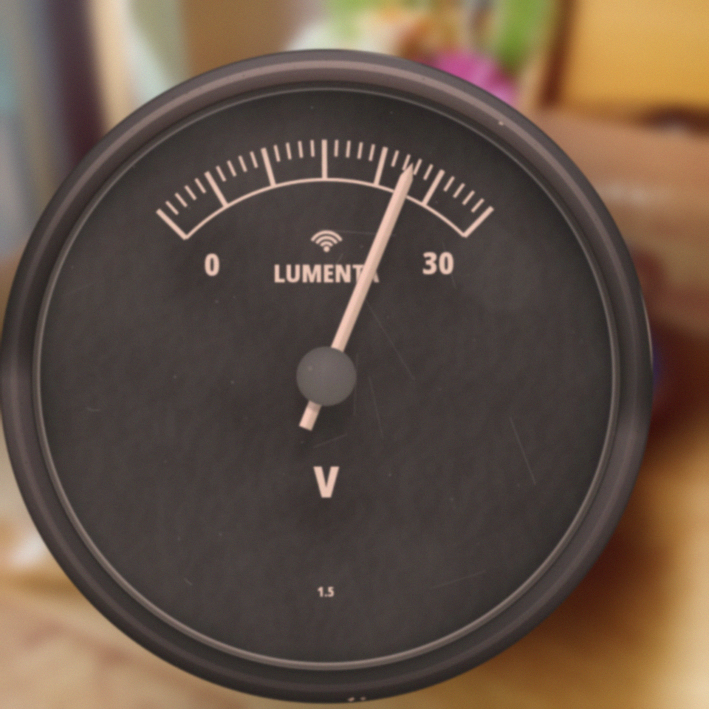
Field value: 22.5 V
